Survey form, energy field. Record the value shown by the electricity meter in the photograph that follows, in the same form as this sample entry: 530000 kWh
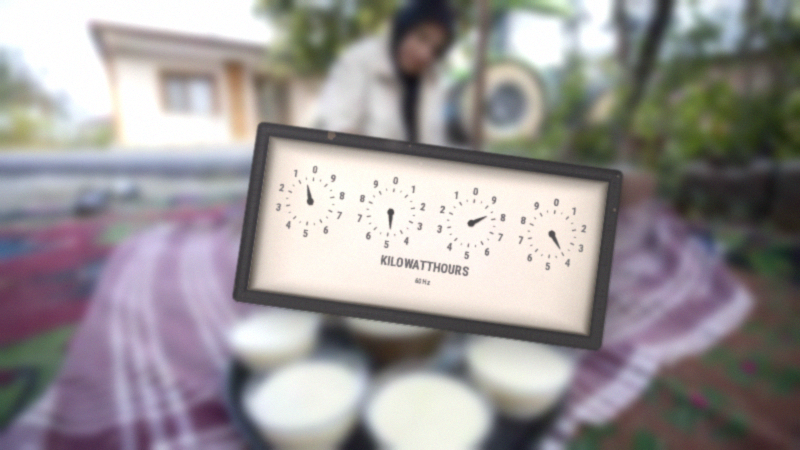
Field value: 484 kWh
